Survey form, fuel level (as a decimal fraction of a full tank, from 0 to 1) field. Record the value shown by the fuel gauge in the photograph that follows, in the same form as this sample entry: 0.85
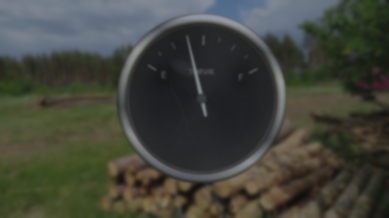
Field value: 0.375
